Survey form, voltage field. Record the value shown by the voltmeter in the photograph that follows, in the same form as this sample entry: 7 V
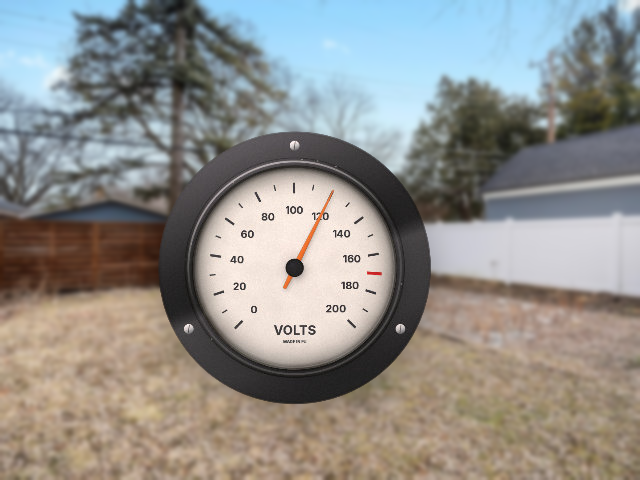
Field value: 120 V
